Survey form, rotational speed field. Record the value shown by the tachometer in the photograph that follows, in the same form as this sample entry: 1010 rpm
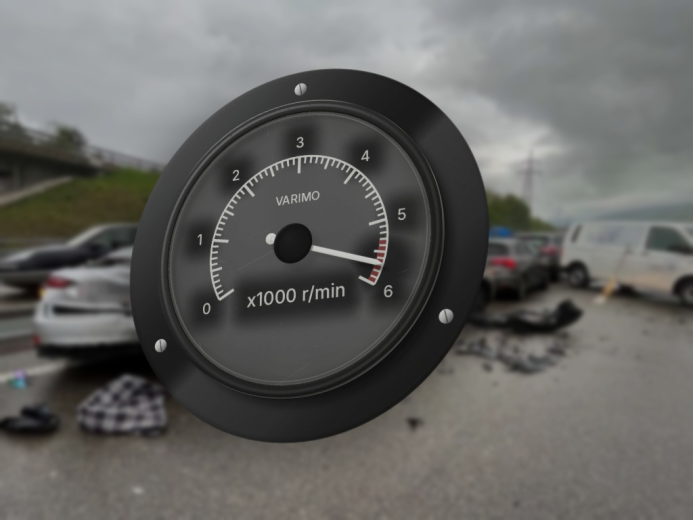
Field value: 5700 rpm
